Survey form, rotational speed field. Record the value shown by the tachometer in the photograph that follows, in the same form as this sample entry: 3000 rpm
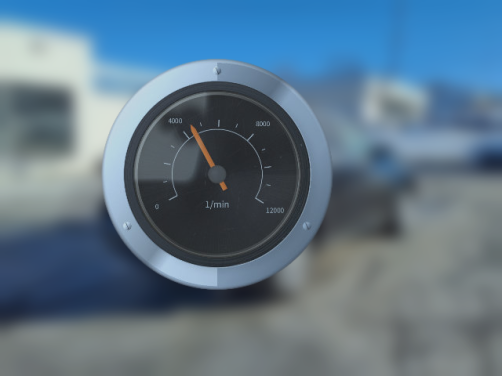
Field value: 4500 rpm
